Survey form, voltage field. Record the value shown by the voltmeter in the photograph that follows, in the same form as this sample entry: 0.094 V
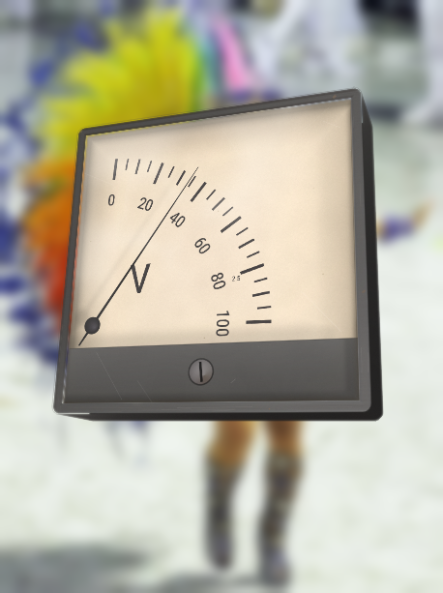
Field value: 35 V
